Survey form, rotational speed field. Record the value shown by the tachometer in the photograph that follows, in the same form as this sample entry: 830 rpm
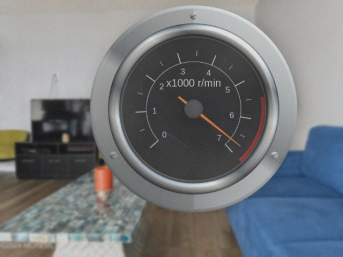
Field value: 6750 rpm
